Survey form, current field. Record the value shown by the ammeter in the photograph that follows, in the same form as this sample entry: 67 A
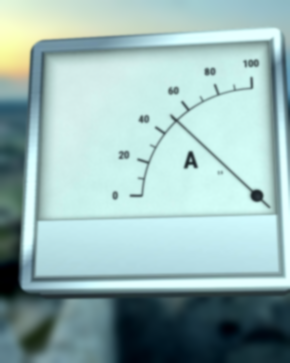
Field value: 50 A
